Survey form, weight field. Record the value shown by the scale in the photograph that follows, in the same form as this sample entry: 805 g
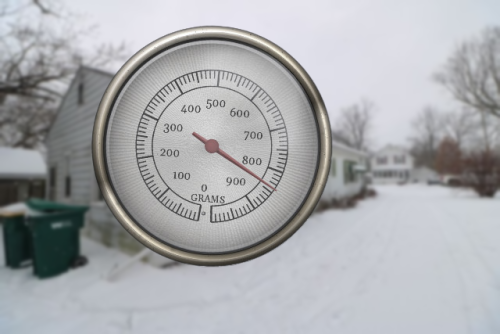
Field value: 840 g
